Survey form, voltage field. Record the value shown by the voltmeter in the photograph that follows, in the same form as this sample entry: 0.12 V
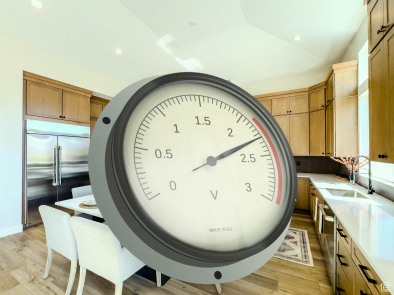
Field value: 2.3 V
